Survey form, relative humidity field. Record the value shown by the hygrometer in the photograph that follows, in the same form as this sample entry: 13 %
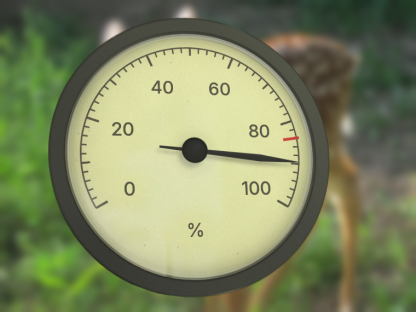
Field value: 90 %
